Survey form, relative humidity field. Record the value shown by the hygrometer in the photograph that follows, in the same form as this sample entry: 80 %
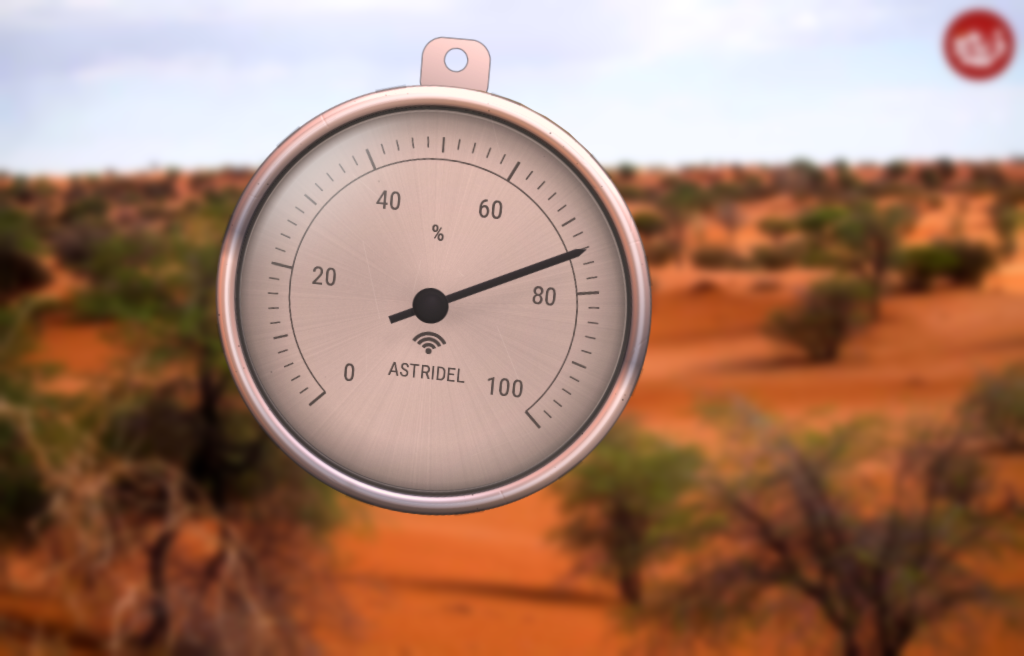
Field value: 74 %
